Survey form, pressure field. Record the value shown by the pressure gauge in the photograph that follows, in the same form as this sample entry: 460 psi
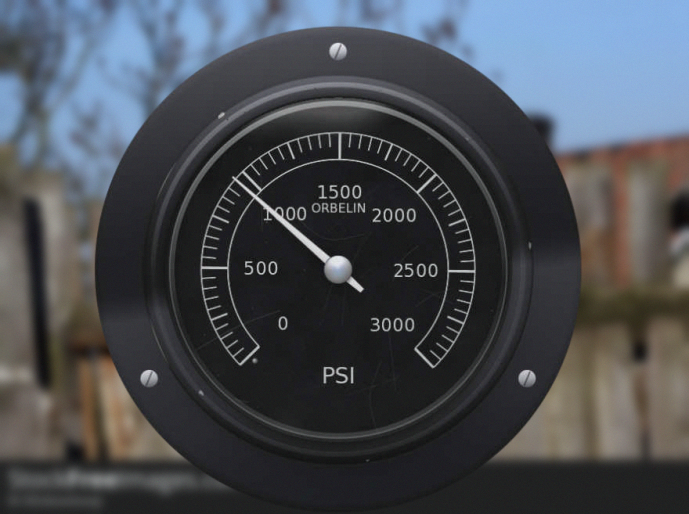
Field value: 950 psi
